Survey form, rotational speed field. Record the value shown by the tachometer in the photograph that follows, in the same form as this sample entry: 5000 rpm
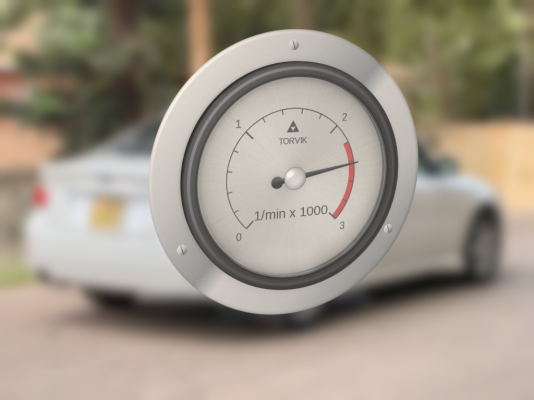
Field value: 2400 rpm
